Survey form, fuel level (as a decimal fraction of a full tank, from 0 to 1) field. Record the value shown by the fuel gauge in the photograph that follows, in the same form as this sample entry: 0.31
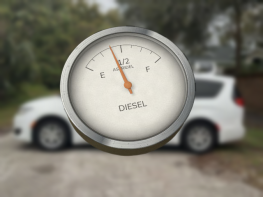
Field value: 0.375
